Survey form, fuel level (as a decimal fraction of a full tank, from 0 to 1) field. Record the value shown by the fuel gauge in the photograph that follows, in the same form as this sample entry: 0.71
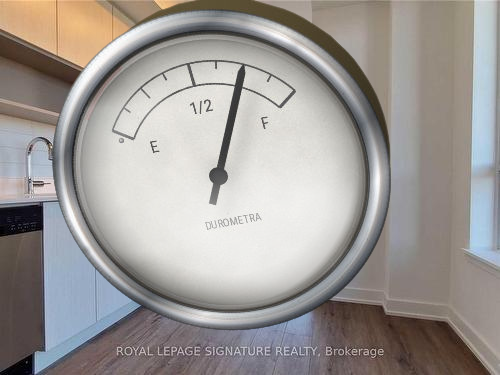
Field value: 0.75
